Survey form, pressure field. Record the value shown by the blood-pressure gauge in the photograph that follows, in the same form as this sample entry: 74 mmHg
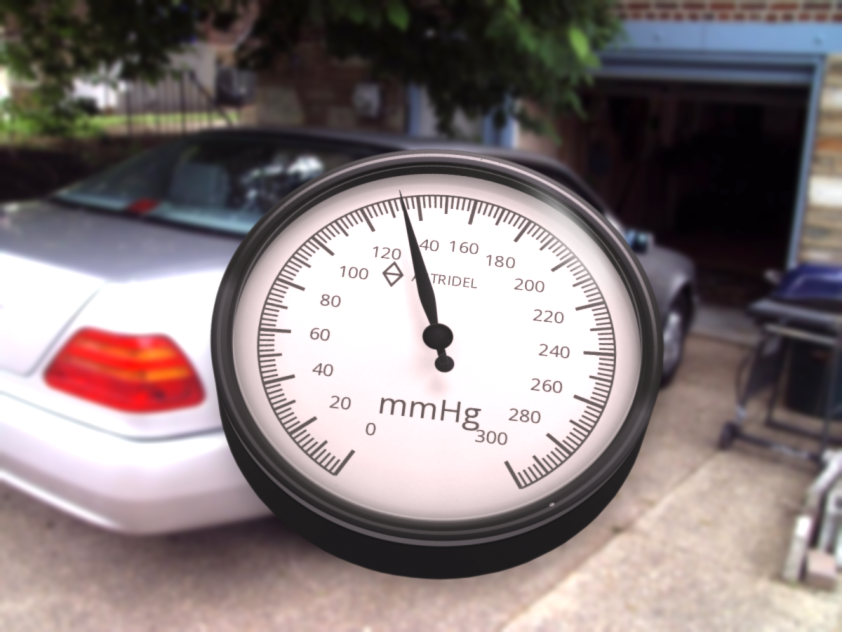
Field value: 134 mmHg
